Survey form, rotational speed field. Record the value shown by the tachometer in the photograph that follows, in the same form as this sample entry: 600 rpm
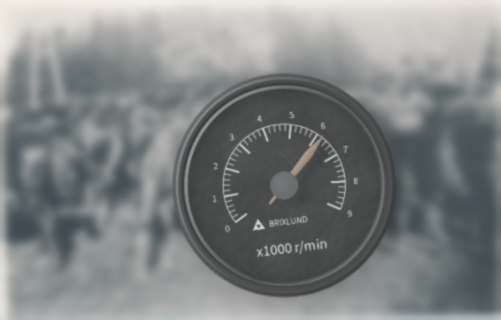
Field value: 6200 rpm
